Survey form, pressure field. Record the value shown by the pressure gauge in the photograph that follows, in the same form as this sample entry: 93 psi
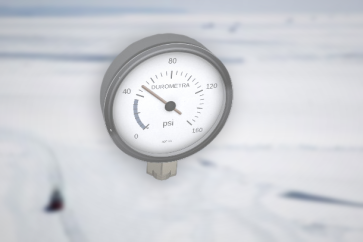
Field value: 50 psi
